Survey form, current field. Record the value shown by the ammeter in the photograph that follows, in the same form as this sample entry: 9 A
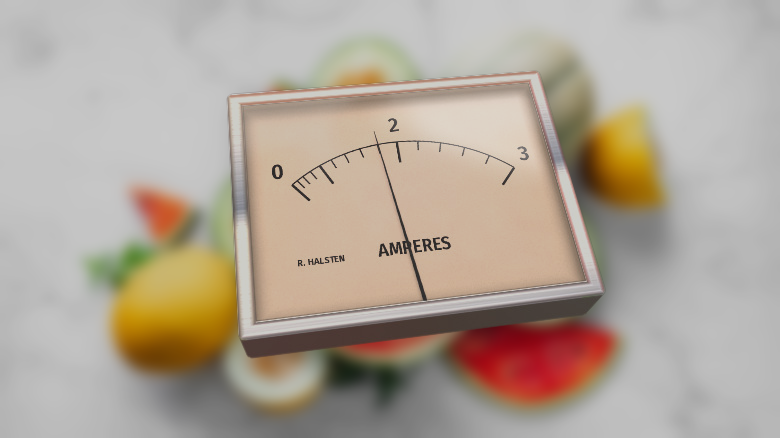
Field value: 1.8 A
